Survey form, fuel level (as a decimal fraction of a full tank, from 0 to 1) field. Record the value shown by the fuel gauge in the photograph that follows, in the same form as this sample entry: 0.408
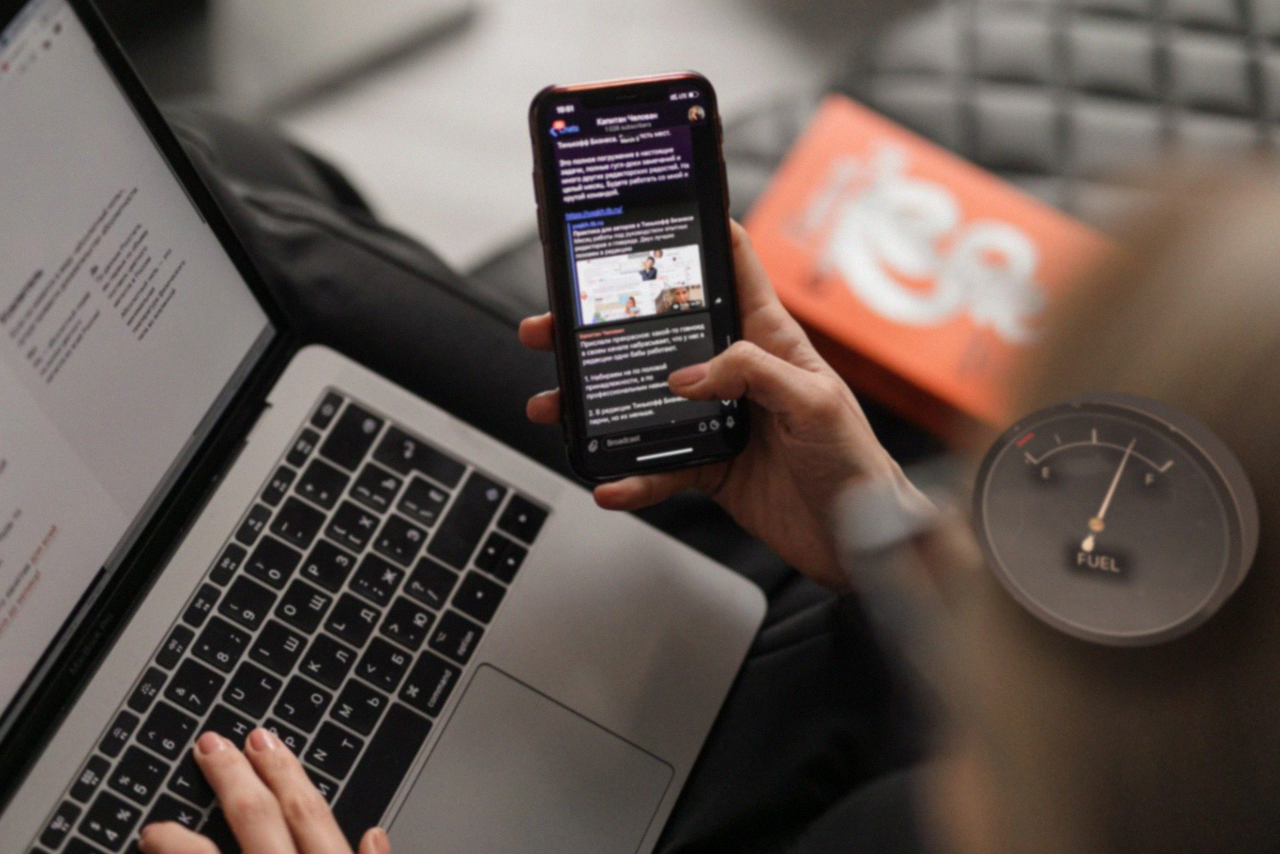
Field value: 0.75
